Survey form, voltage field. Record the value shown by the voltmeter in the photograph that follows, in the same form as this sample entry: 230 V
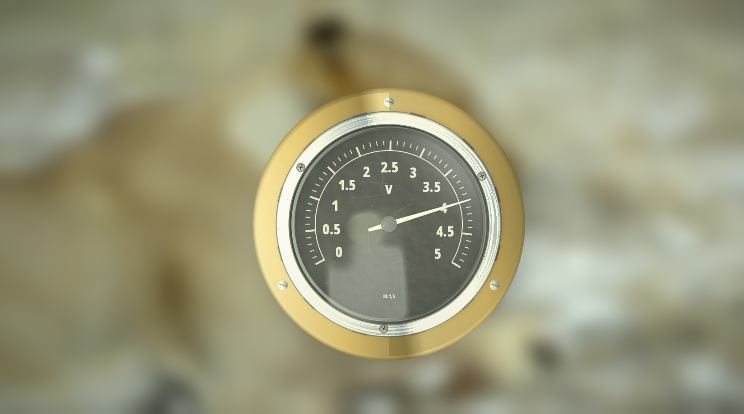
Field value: 4 V
